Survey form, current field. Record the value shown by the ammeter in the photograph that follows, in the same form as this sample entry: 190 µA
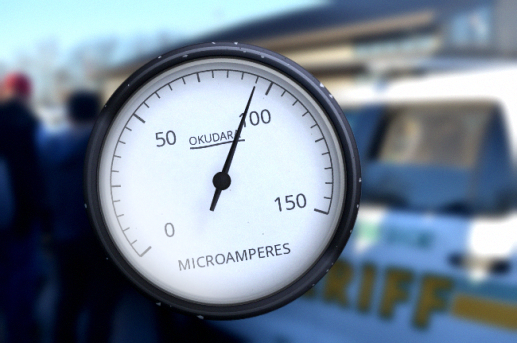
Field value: 95 µA
